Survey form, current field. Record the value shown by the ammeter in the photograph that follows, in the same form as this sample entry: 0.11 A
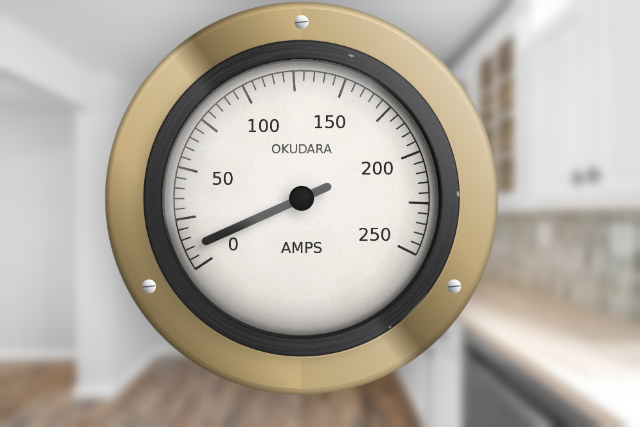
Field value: 10 A
